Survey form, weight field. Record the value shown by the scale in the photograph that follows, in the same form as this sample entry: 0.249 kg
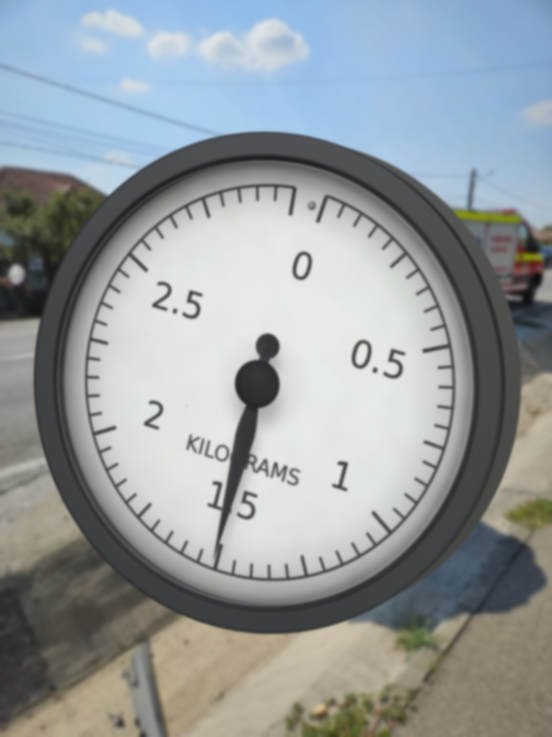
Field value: 1.5 kg
